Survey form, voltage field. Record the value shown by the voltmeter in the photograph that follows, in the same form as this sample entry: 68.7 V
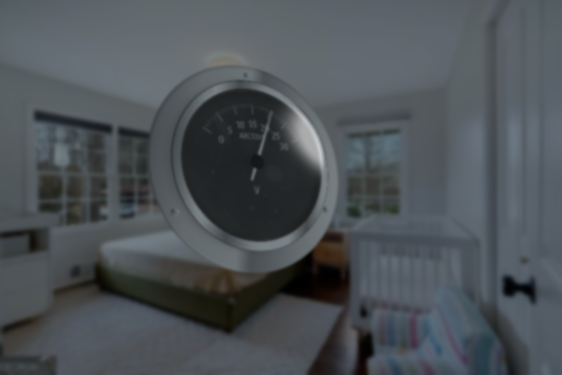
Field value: 20 V
